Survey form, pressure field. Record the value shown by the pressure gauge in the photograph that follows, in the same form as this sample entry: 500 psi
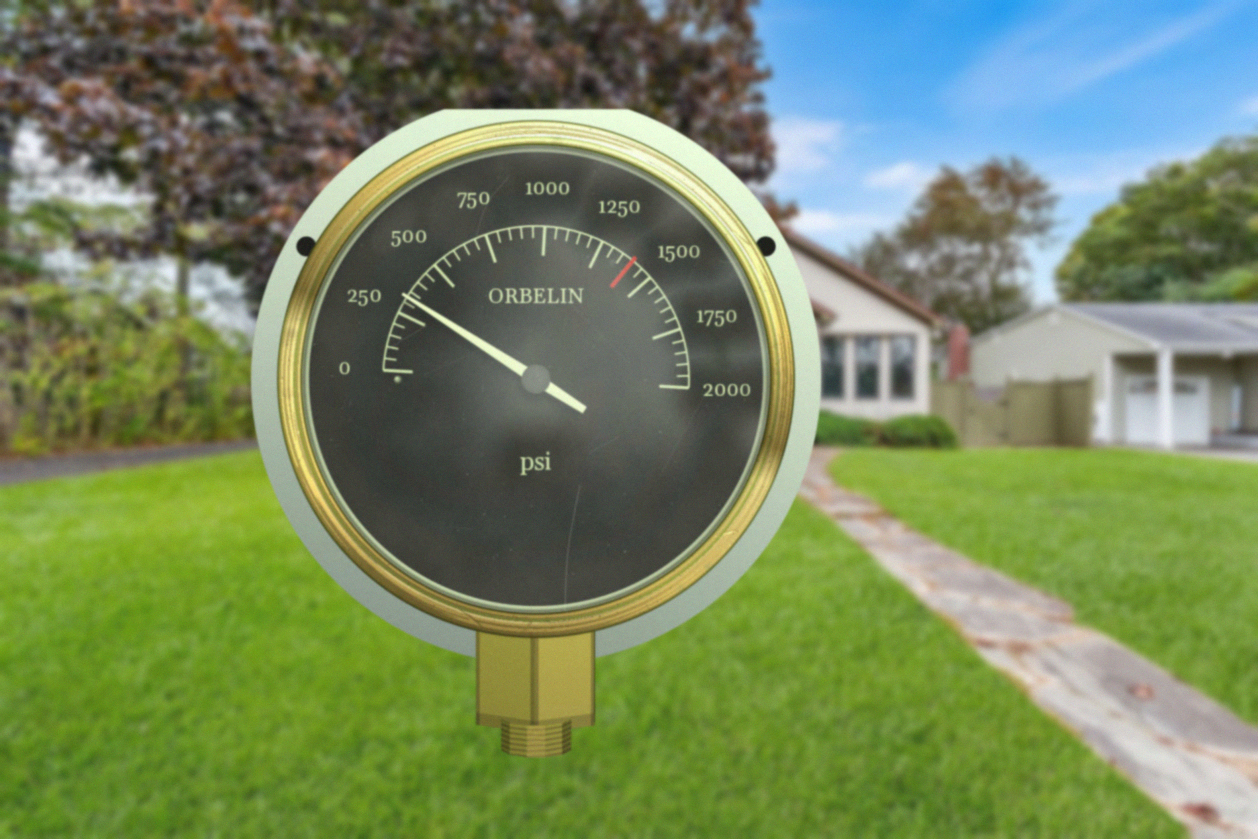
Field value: 325 psi
